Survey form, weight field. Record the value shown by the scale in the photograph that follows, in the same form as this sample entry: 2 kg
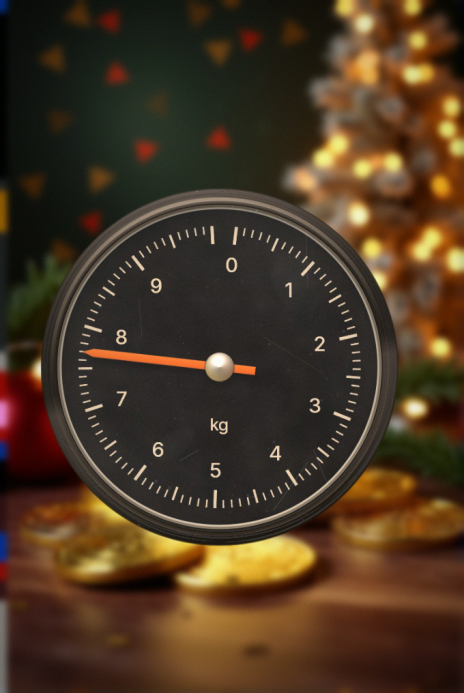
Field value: 7.7 kg
